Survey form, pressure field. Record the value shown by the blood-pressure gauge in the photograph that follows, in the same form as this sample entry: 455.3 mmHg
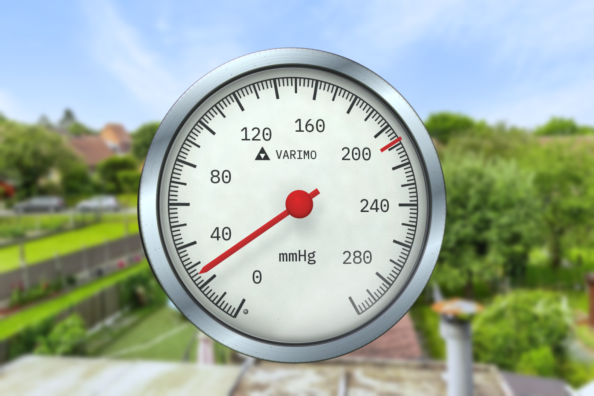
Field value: 26 mmHg
